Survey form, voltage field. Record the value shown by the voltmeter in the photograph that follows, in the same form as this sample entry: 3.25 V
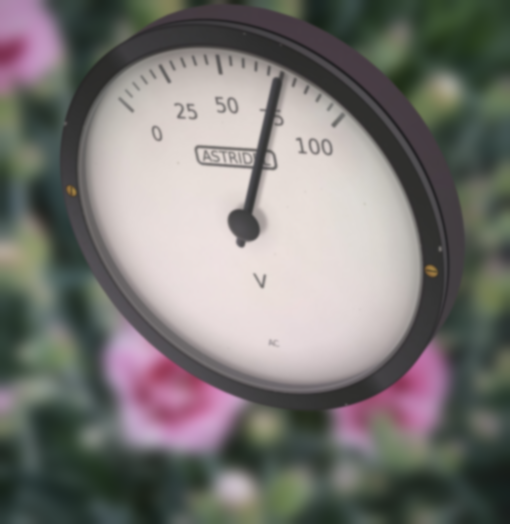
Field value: 75 V
